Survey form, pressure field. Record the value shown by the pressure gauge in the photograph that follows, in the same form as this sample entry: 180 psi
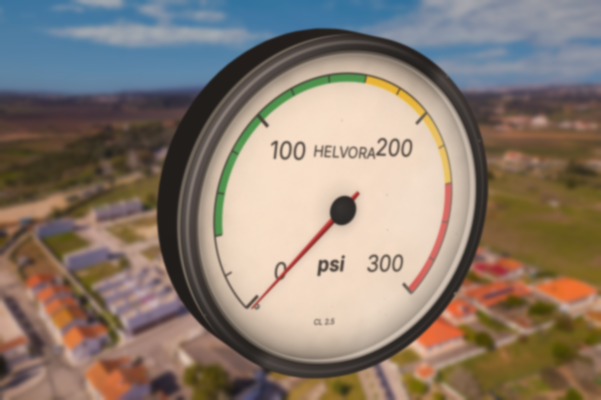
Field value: 0 psi
